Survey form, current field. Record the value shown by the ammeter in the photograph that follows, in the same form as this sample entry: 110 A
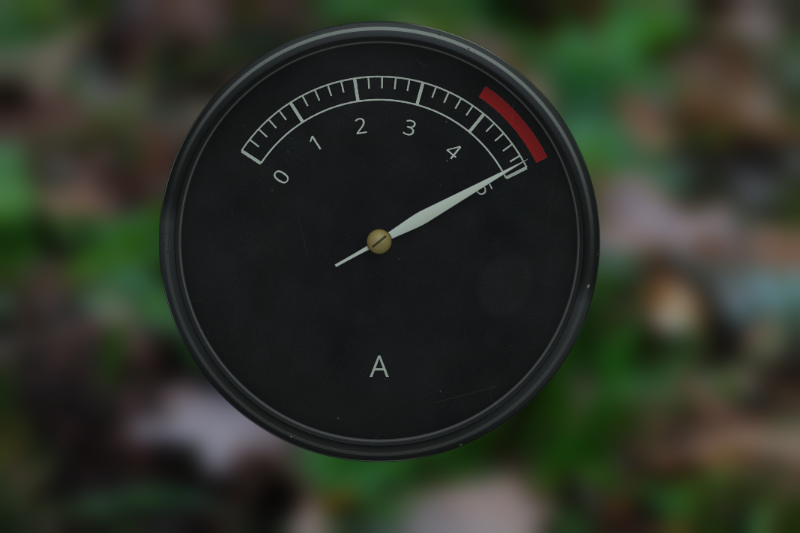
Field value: 4.9 A
